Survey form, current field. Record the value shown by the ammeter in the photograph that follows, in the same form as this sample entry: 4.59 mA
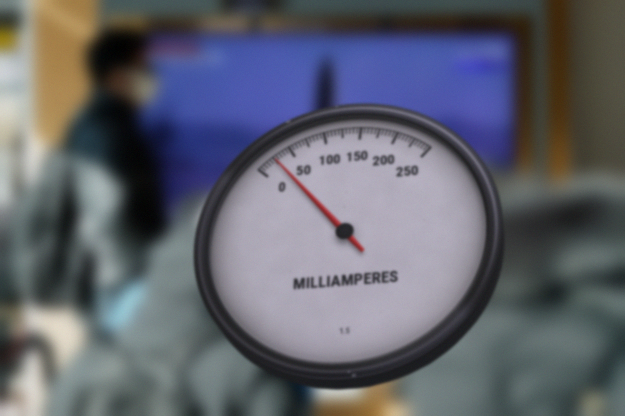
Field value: 25 mA
